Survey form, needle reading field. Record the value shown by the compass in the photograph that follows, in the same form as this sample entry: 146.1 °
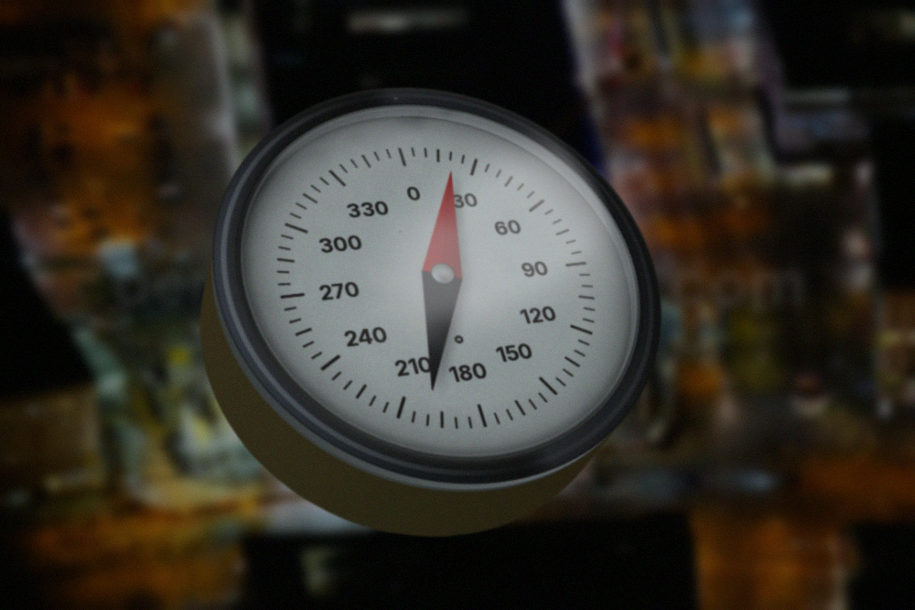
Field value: 20 °
